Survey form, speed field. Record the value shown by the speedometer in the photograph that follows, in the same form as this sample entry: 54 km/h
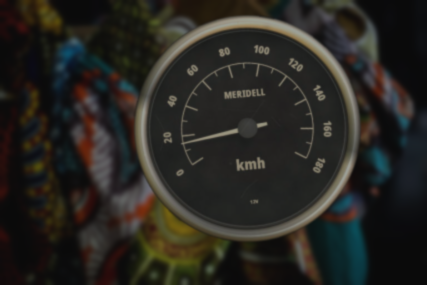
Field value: 15 km/h
